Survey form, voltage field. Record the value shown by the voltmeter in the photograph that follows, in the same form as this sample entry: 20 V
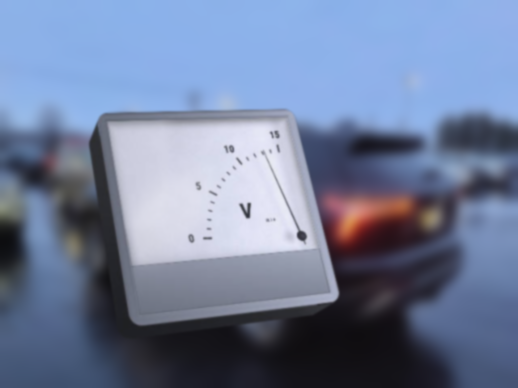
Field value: 13 V
